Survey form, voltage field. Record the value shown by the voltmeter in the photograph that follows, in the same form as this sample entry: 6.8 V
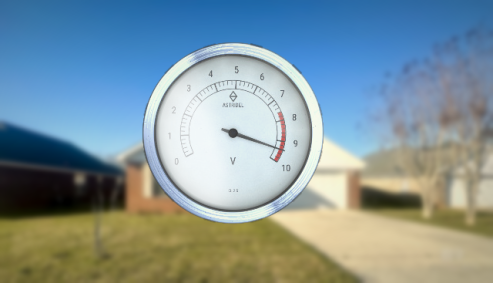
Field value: 9.4 V
